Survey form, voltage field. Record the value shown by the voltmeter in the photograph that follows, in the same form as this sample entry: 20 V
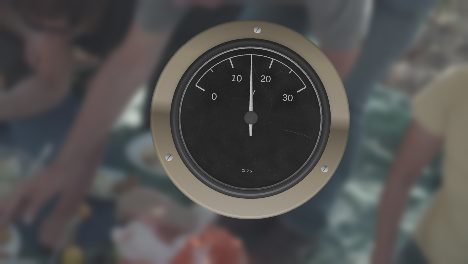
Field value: 15 V
